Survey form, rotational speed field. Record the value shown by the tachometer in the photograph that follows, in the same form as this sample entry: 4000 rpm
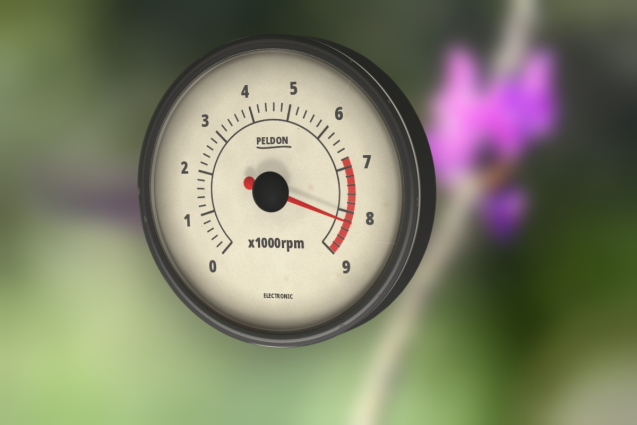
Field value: 8200 rpm
